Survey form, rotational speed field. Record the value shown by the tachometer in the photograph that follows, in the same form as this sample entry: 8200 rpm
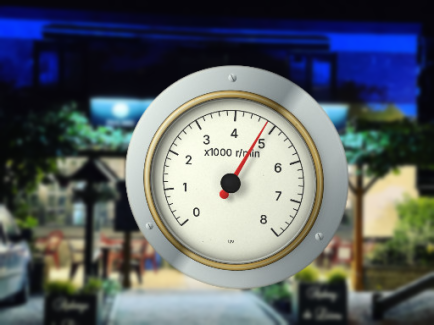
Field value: 4800 rpm
